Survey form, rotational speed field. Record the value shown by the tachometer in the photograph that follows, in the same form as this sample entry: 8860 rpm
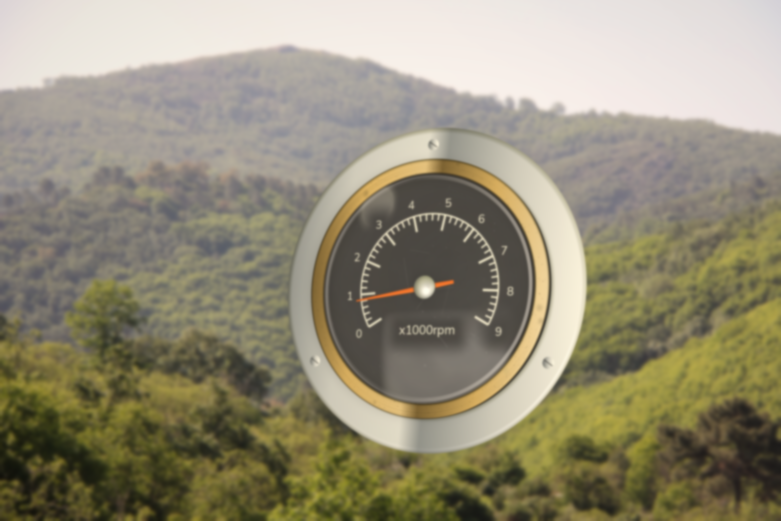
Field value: 800 rpm
